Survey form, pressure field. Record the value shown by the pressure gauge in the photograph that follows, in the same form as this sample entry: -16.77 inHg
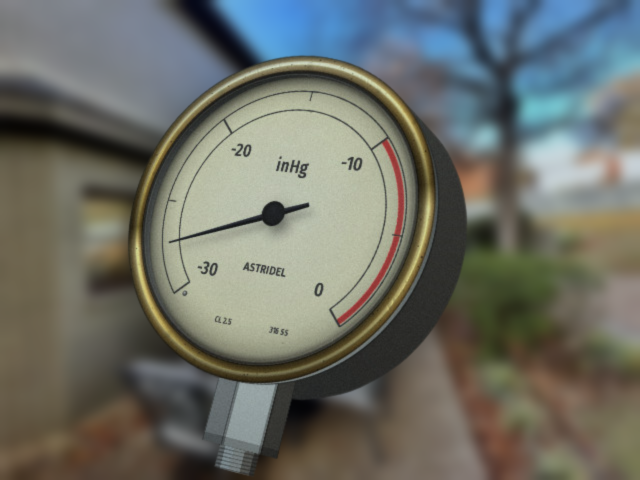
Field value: -27.5 inHg
